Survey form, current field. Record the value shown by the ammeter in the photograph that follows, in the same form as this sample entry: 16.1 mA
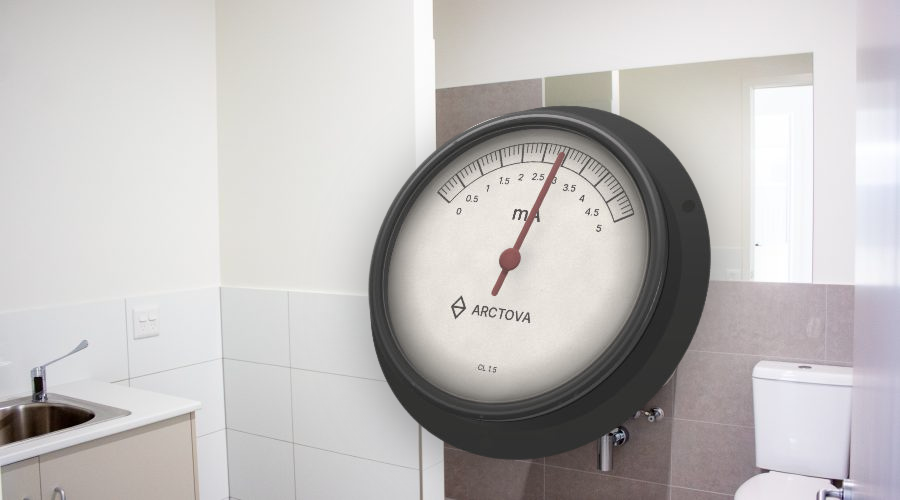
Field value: 3 mA
